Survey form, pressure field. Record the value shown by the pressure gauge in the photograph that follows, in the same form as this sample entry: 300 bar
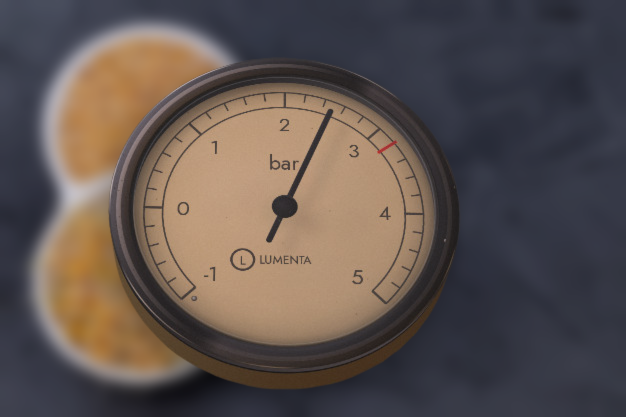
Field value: 2.5 bar
